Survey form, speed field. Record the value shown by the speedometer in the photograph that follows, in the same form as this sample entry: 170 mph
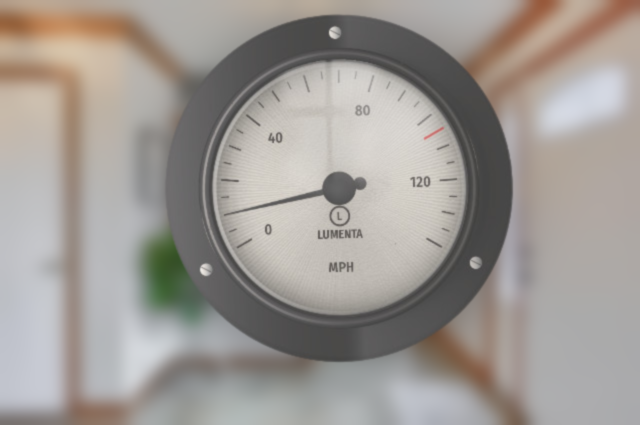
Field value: 10 mph
